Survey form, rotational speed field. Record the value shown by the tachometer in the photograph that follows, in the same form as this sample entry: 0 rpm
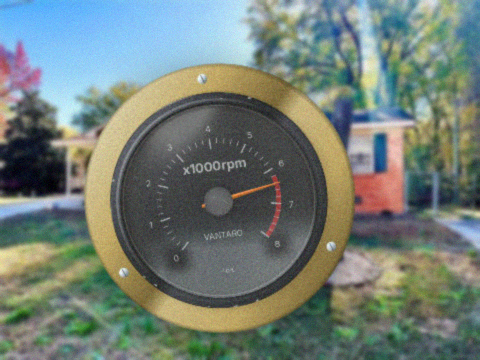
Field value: 6400 rpm
